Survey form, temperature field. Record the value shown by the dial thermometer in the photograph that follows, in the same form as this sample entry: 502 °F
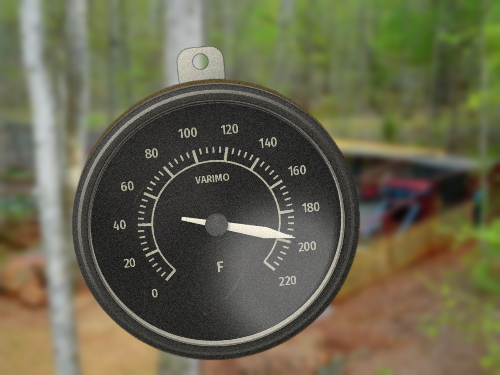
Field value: 196 °F
